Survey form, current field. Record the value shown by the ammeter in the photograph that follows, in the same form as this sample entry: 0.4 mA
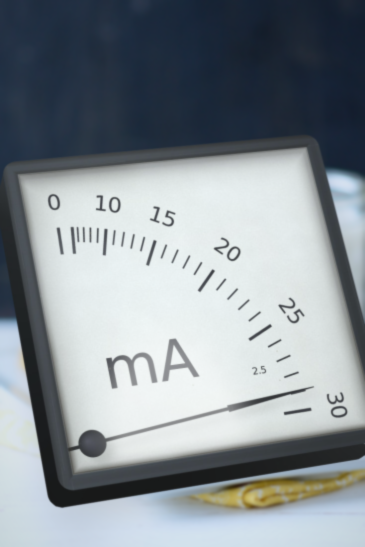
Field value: 29 mA
